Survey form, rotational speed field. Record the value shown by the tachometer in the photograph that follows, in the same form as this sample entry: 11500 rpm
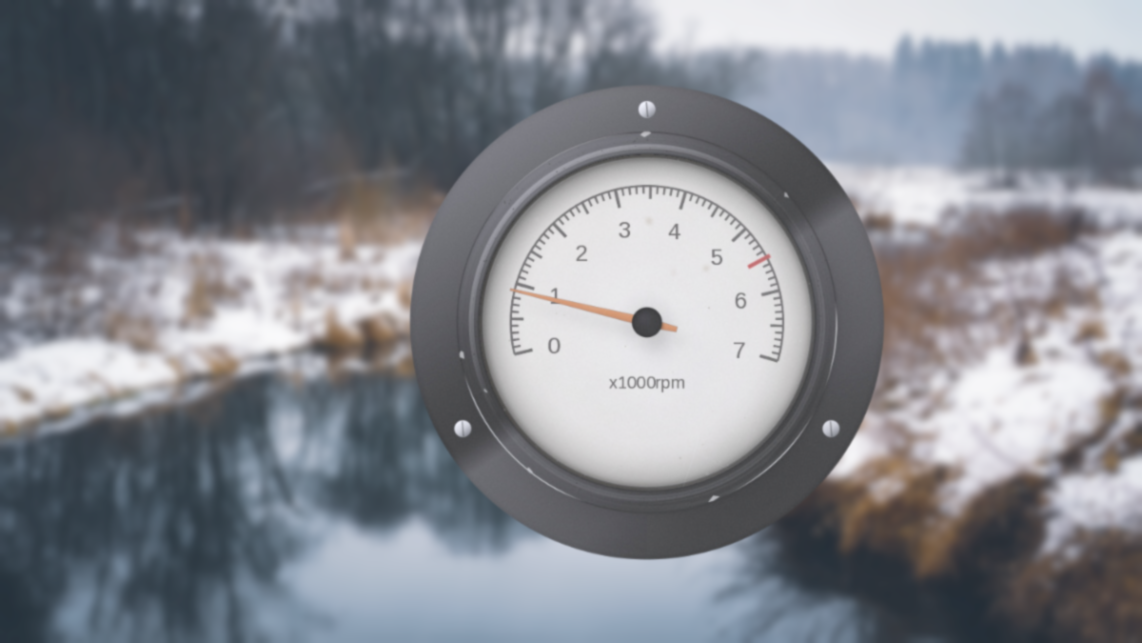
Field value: 900 rpm
